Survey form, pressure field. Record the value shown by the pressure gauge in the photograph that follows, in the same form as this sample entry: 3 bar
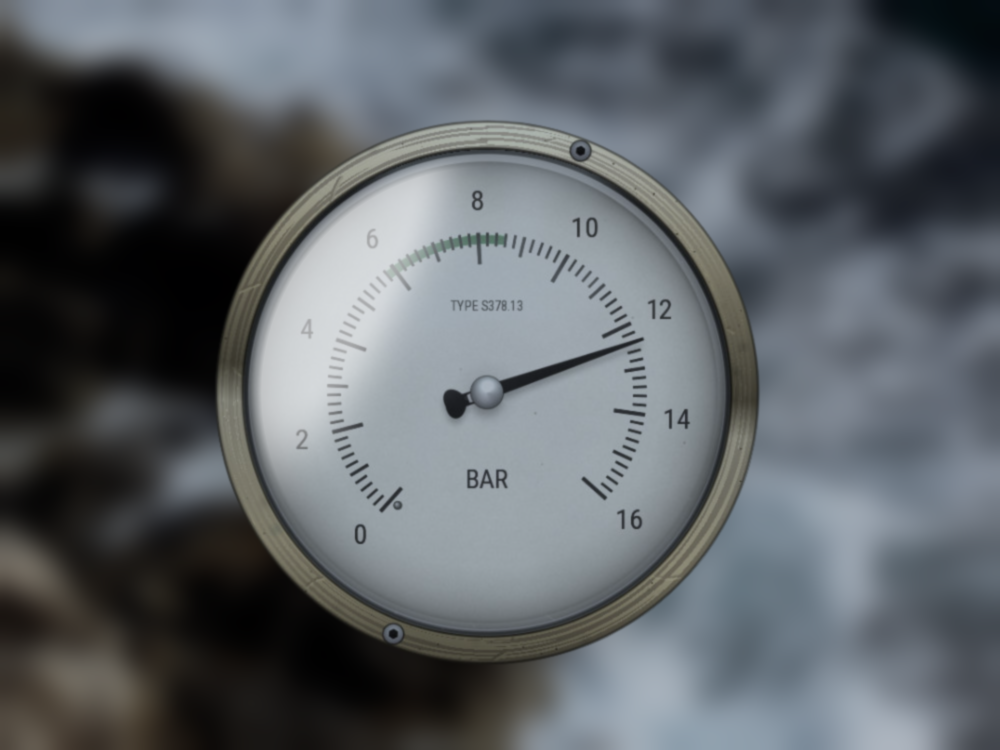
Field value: 12.4 bar
